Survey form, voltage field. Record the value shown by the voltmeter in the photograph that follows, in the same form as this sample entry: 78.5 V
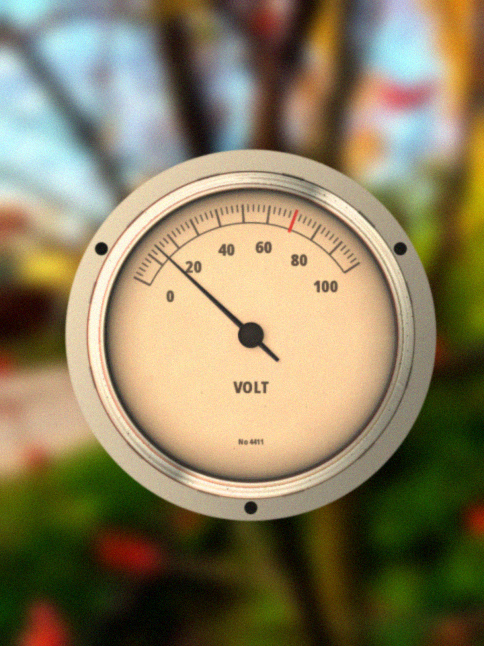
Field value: 14 V
